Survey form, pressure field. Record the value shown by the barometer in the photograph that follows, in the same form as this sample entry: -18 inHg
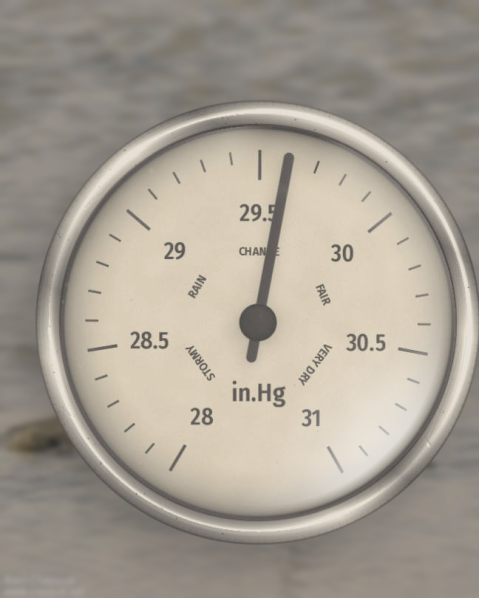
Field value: 29.6 inHg
